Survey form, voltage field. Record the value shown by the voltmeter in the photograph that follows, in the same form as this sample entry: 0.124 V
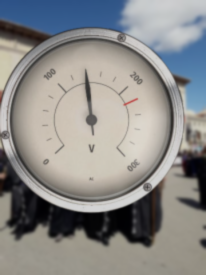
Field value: 140 V
